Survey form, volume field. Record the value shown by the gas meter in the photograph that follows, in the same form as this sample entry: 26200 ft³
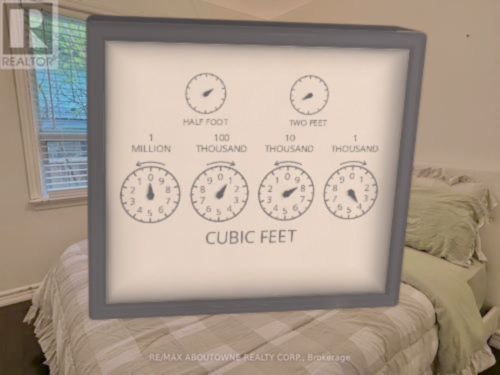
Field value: 8400 ft³
